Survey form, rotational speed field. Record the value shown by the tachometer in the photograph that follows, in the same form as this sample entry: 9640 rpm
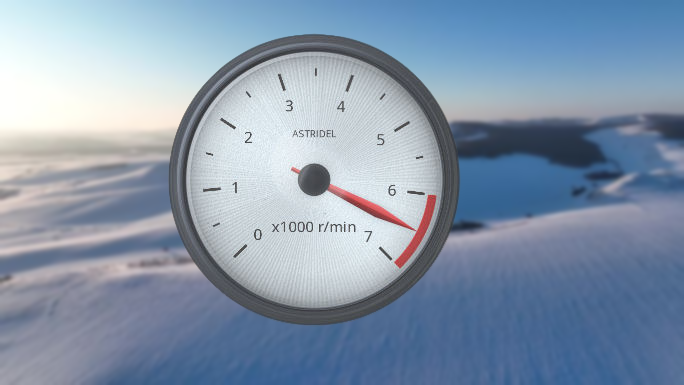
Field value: 6500 rpm
